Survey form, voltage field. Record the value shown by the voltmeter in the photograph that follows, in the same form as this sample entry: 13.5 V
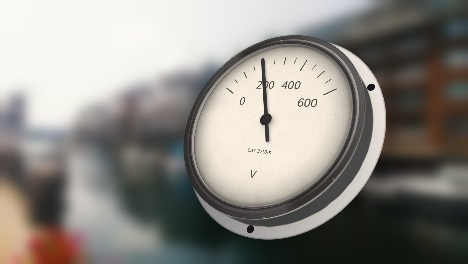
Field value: 200 V
